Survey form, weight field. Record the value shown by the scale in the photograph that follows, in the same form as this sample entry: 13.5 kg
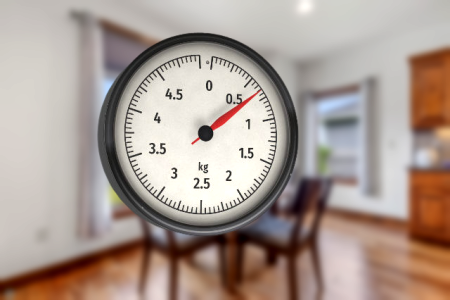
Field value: 0.65 kg
